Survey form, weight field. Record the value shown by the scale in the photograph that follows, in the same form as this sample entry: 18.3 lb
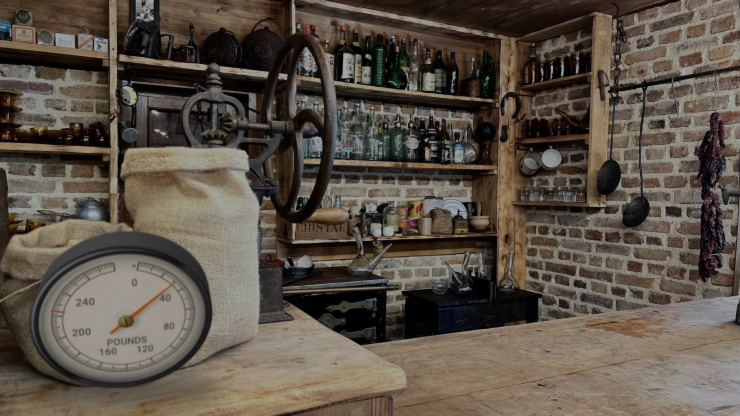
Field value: 30 lb
